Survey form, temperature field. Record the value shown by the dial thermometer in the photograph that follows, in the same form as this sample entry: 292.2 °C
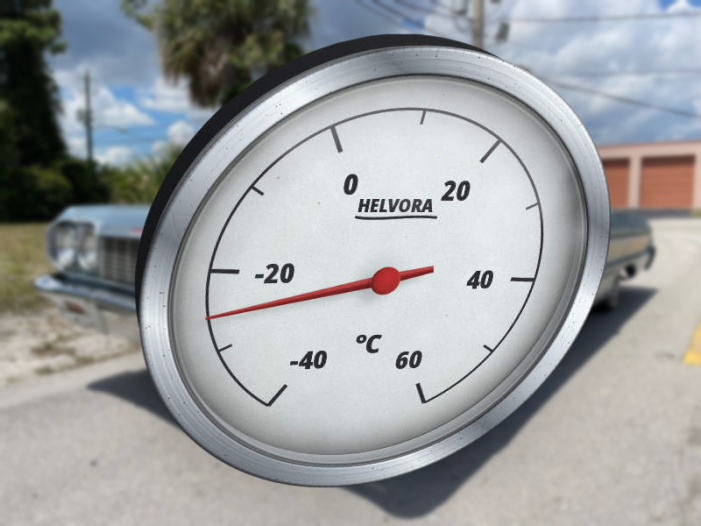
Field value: -25 °C
